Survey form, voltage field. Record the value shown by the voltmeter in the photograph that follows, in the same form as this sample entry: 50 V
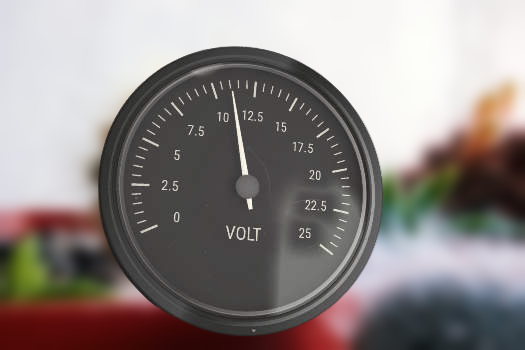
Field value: 11 V
